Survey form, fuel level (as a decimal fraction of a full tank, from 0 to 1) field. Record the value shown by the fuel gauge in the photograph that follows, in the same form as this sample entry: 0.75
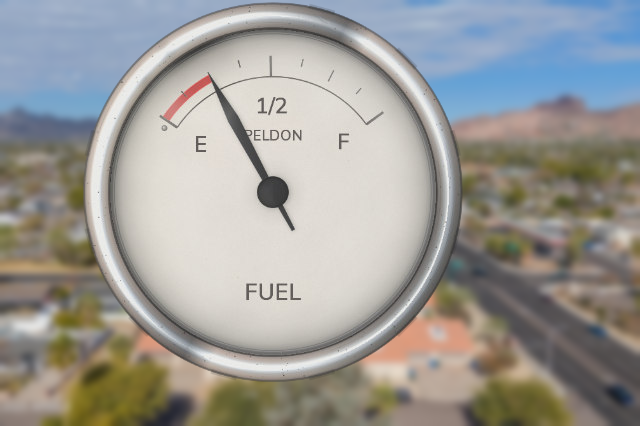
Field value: 0.25
